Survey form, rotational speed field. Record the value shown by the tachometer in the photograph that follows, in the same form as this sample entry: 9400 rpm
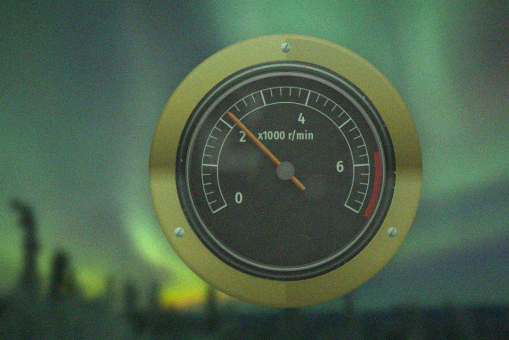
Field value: 2200 rpm
